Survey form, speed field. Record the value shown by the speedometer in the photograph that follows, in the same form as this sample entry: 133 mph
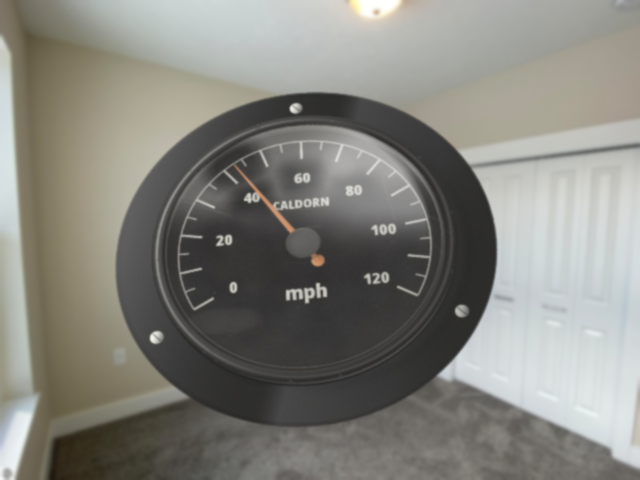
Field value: 42.5 mph
